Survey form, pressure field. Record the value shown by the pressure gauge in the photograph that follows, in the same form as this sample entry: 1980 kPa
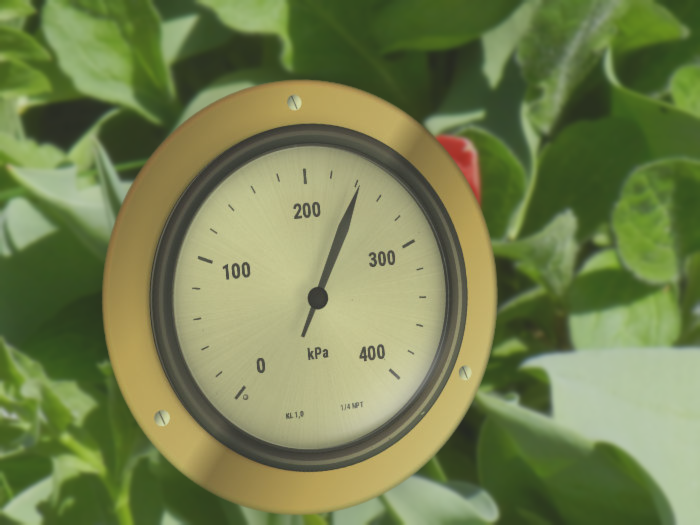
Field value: 240 kPa
